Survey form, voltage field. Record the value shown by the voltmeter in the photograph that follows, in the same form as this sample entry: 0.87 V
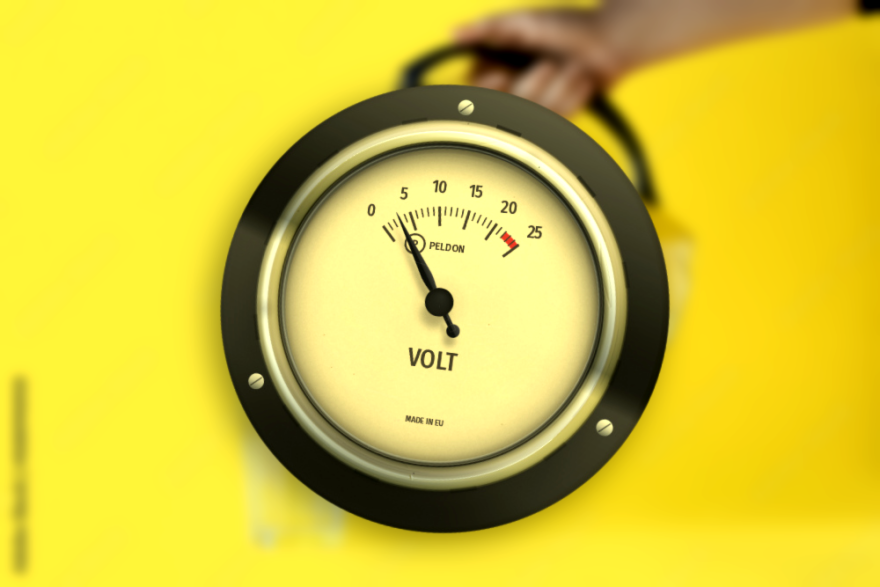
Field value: 3 V
